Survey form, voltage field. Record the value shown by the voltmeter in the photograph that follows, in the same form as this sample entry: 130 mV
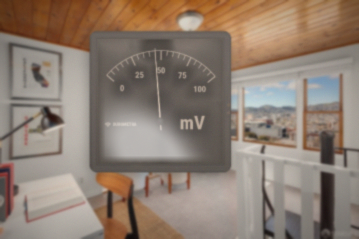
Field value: 45 mV
